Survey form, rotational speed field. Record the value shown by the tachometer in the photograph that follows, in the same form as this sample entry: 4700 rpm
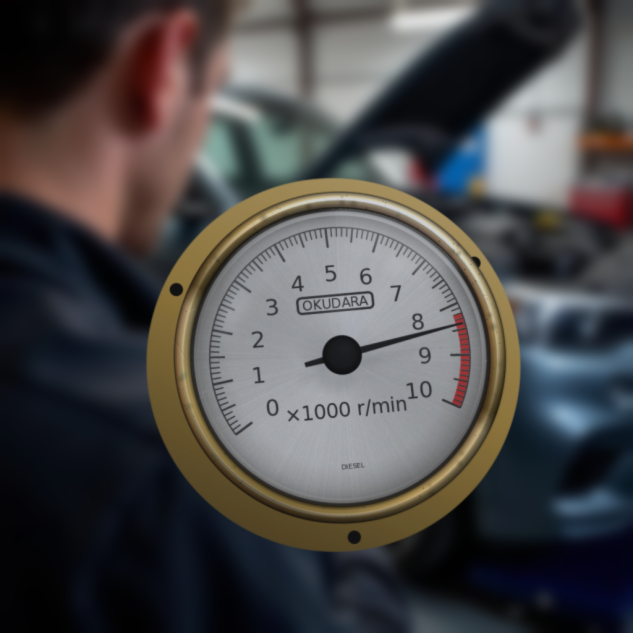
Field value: 8400 rpm
